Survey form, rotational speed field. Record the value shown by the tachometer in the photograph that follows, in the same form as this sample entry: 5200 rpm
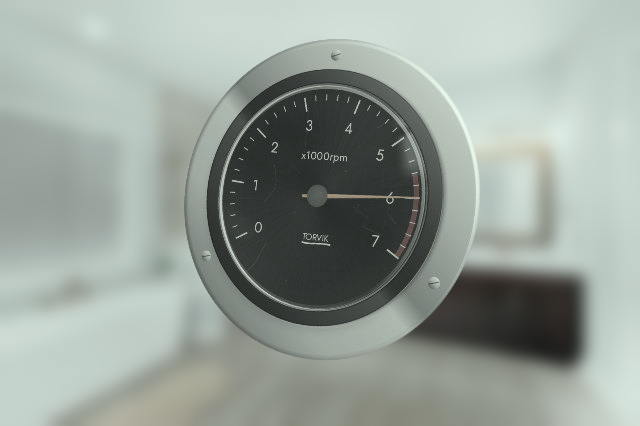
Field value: 6000 rpm
